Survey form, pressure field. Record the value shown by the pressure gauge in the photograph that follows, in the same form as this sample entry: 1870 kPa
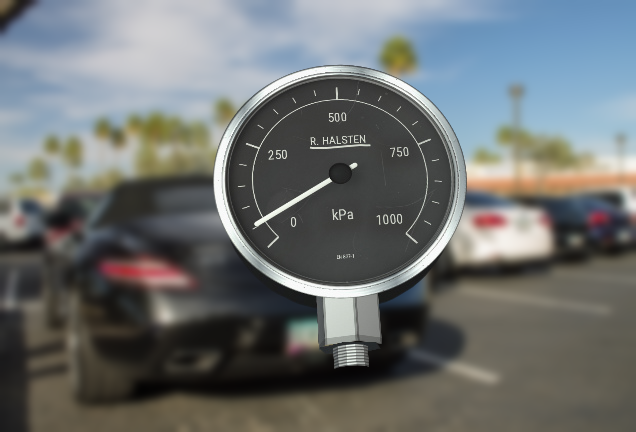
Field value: 50 kPa
